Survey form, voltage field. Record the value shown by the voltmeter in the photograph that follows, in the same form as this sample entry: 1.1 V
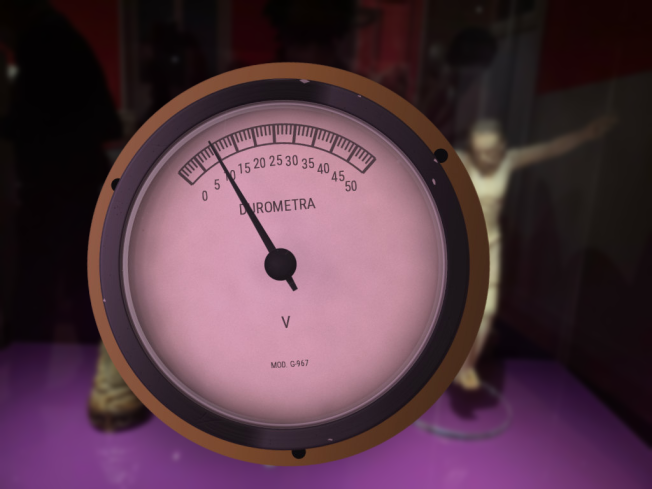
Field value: 10 V
